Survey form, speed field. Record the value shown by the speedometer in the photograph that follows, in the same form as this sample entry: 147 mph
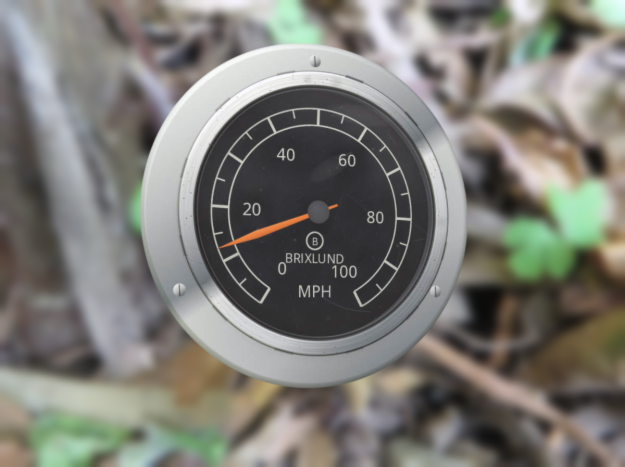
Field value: 12.5 mph
